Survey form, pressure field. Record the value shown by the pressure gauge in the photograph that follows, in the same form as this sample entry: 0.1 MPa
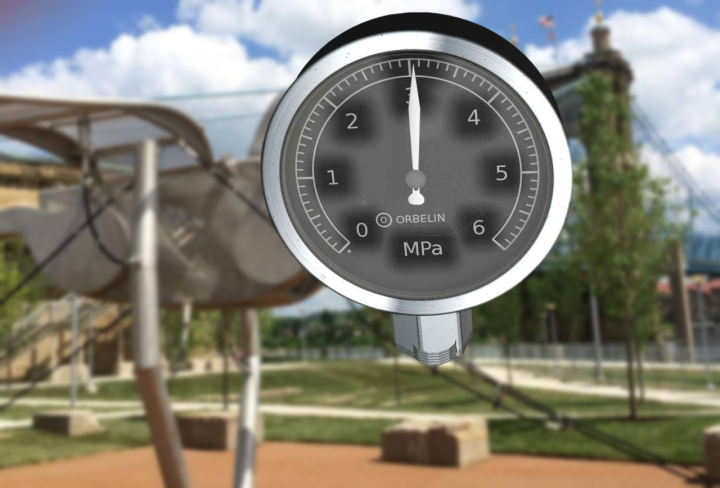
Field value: 3.05 MPa
